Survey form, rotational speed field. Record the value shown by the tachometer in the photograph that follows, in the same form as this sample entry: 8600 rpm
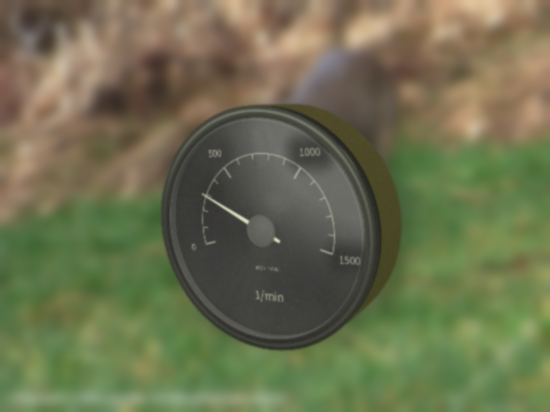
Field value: 300 rpm
